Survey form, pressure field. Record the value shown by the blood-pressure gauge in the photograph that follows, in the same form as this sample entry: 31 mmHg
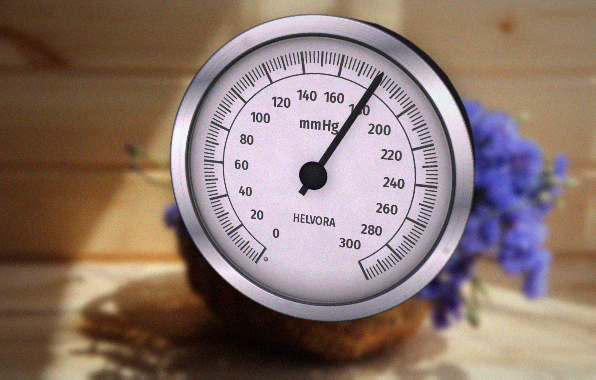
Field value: 180 mmHg
